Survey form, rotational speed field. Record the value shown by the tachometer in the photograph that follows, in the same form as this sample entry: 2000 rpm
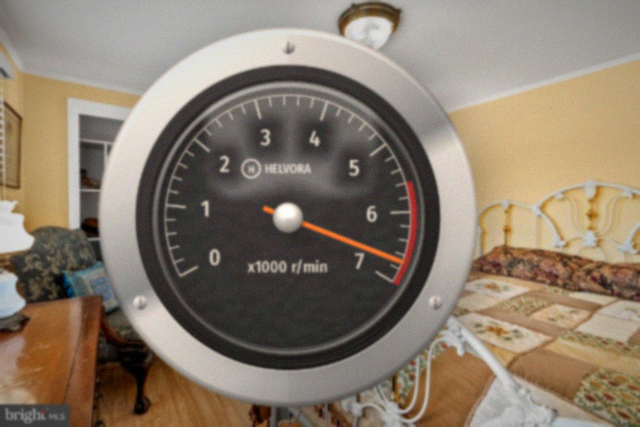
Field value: 6700 rpm
